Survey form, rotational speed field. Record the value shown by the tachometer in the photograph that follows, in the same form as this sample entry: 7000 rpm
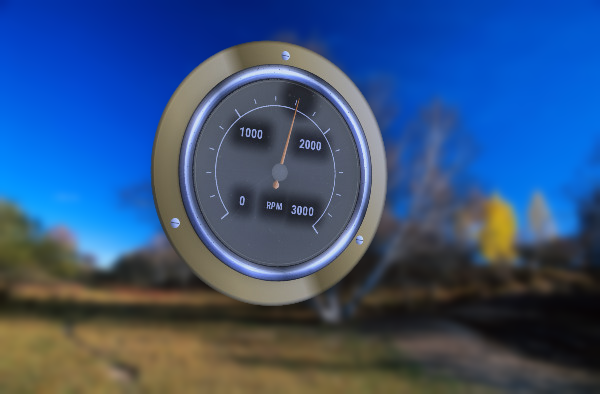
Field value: 1600 rpm
